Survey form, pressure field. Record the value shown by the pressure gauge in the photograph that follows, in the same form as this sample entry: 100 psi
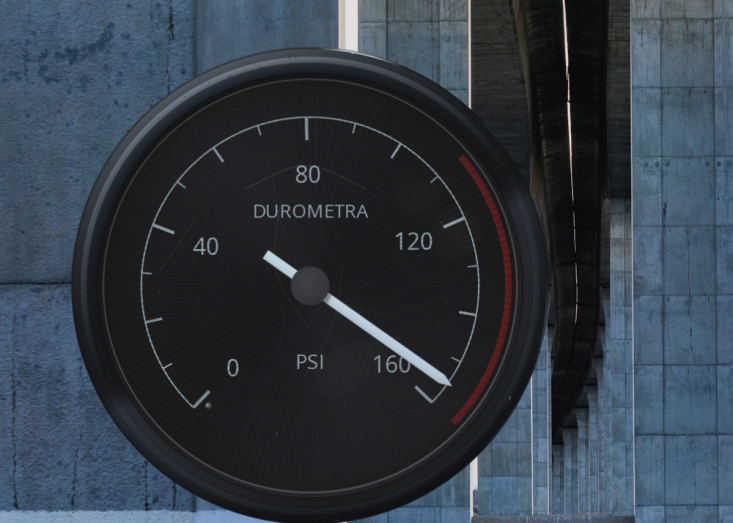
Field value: 155 psi
